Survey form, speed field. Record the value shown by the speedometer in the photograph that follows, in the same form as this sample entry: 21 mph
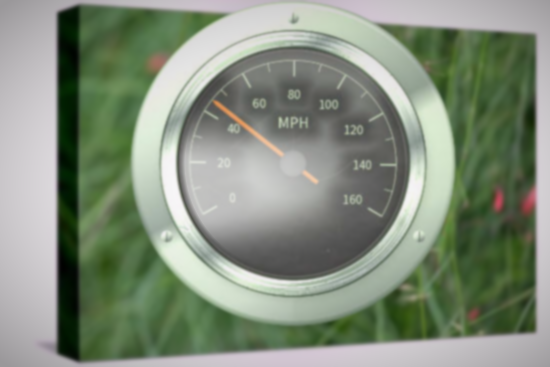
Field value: 45 mph
